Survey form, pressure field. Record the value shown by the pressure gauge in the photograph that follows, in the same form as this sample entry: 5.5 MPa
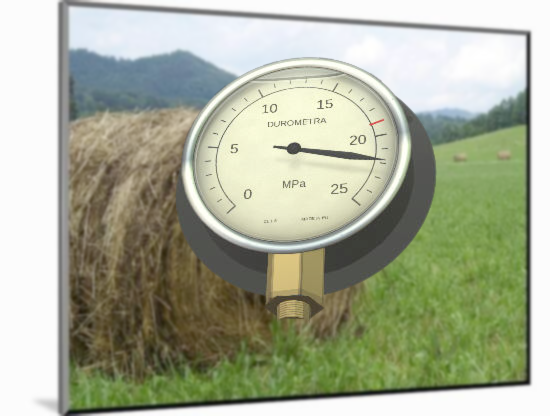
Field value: 22 MPa
